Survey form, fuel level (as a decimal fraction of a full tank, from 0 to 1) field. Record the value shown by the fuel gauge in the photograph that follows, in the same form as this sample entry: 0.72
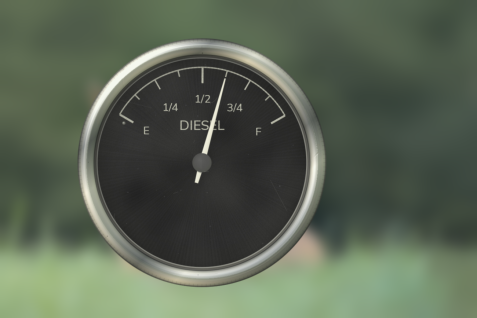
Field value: 0.625
